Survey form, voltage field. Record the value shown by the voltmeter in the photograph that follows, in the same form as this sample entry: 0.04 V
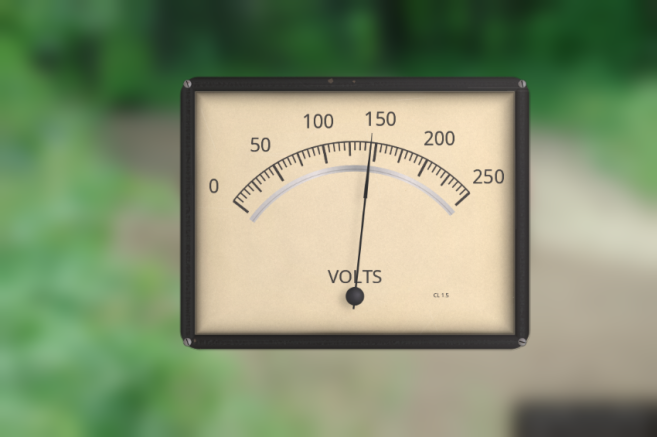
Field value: 145 V
